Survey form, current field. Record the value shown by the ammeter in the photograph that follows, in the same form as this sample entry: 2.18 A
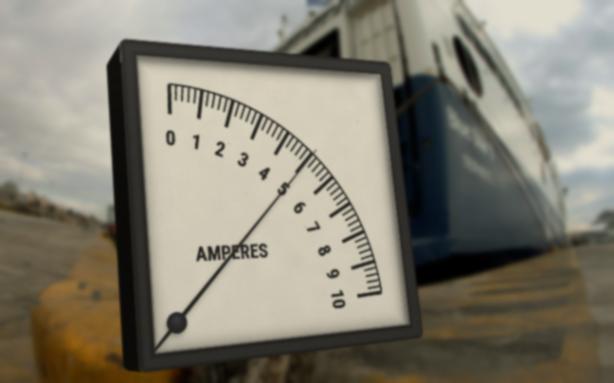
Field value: 5 A
